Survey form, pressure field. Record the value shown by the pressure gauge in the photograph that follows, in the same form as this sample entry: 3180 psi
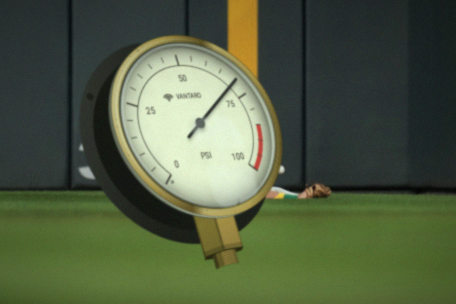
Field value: 70 psi
